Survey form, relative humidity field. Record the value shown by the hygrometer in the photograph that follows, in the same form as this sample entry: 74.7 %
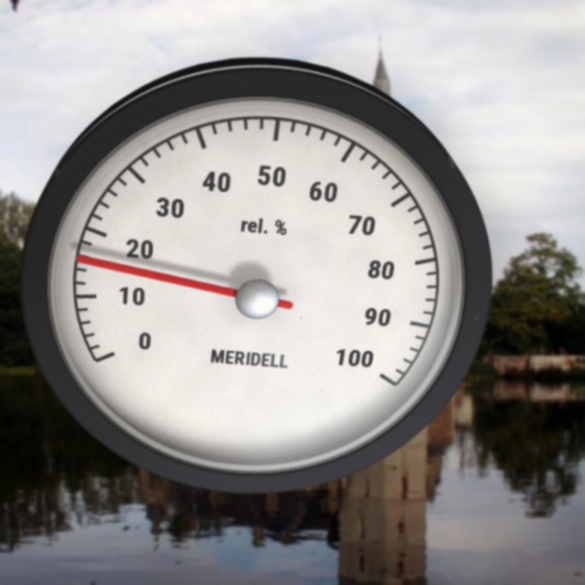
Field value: 16 %
